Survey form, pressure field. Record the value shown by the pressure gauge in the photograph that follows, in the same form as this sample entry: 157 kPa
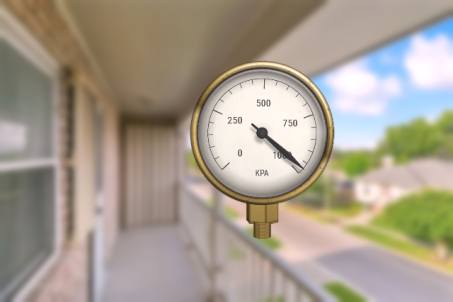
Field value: 975 kPa
